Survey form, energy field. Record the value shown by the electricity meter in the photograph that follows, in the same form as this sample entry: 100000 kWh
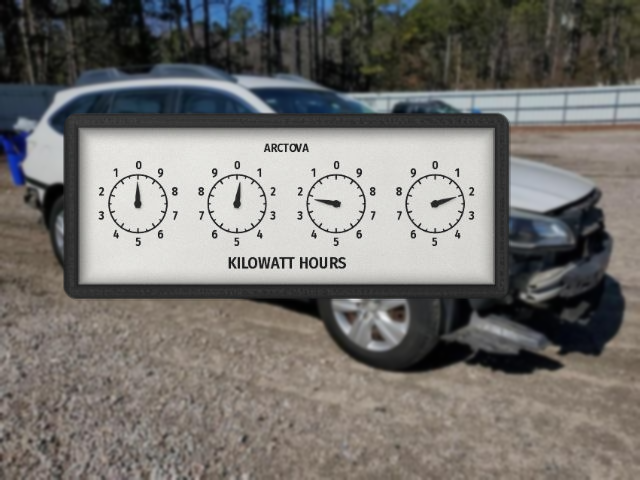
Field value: 22 kWh
